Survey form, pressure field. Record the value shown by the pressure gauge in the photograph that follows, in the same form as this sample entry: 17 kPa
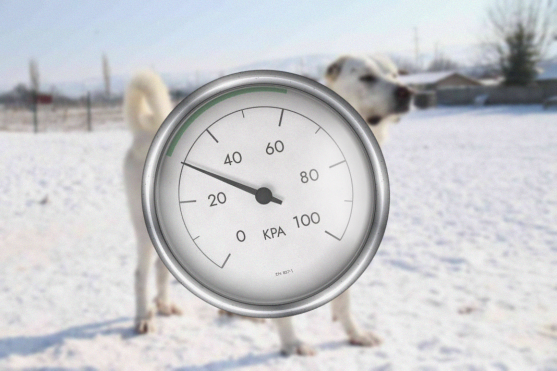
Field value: 30 kPa
